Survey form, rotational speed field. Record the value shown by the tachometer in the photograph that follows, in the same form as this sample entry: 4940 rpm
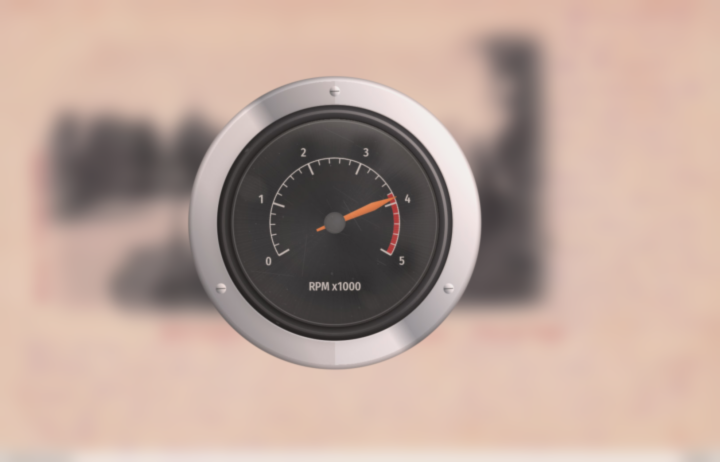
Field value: 3900 rpm
